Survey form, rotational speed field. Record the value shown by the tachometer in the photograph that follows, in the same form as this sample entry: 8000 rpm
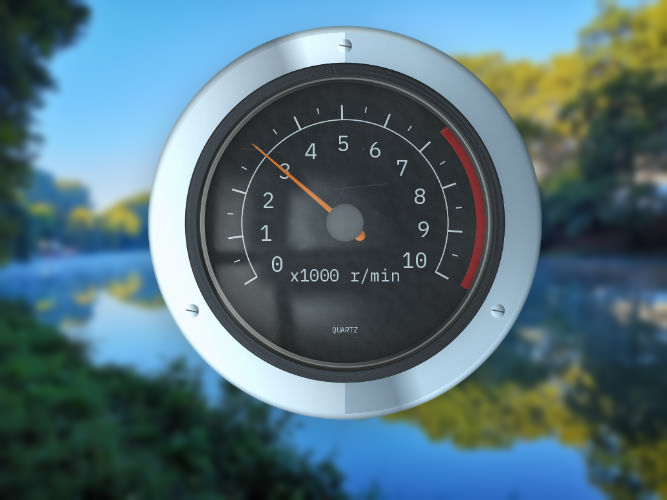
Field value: 3000 rpm
